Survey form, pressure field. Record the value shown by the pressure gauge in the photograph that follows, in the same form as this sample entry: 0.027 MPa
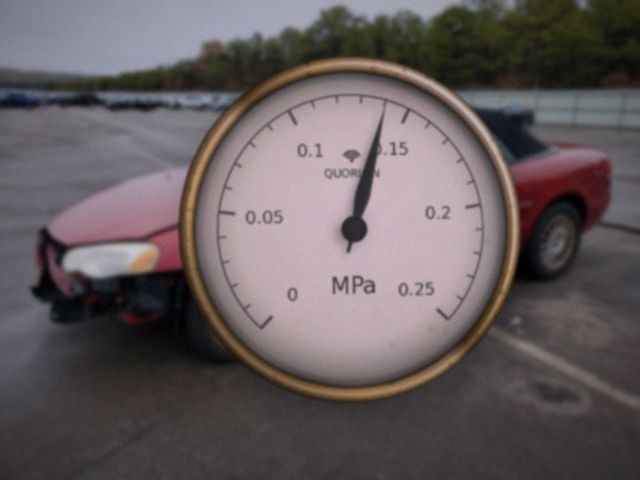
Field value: 0.14 MPa
